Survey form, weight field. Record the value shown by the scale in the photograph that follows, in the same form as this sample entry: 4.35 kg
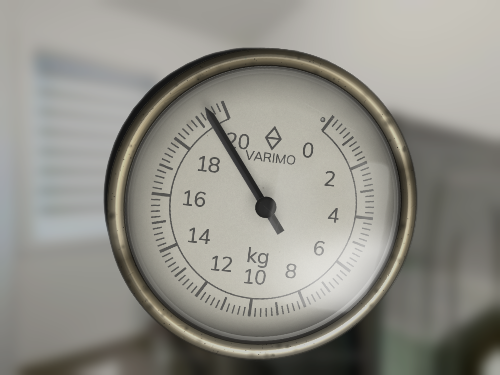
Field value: 19.4 kg
